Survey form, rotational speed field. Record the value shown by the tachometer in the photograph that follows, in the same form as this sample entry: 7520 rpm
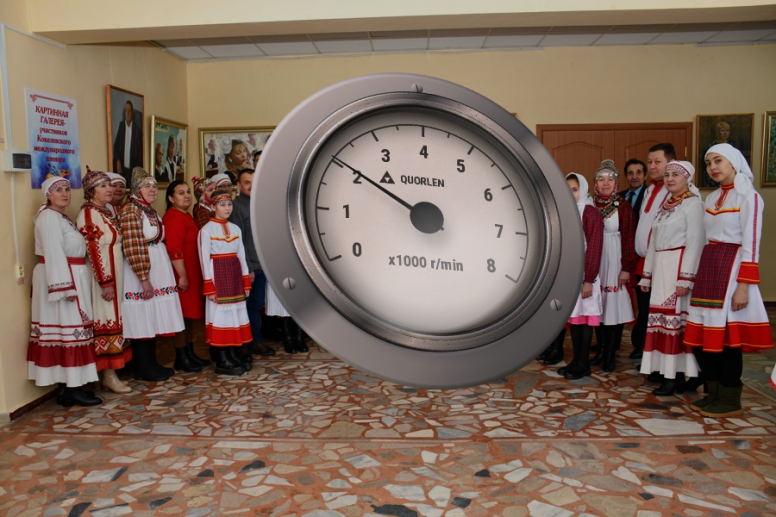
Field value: 2000 rpm
